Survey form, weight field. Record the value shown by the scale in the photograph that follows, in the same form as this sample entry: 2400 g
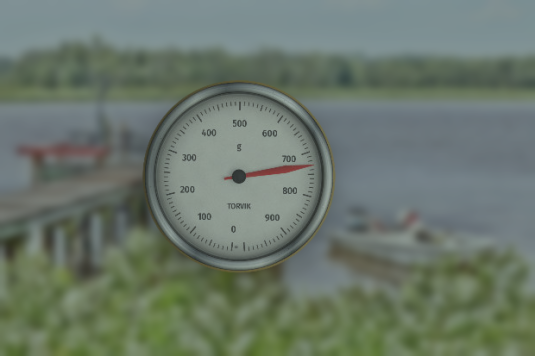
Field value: 730 g
